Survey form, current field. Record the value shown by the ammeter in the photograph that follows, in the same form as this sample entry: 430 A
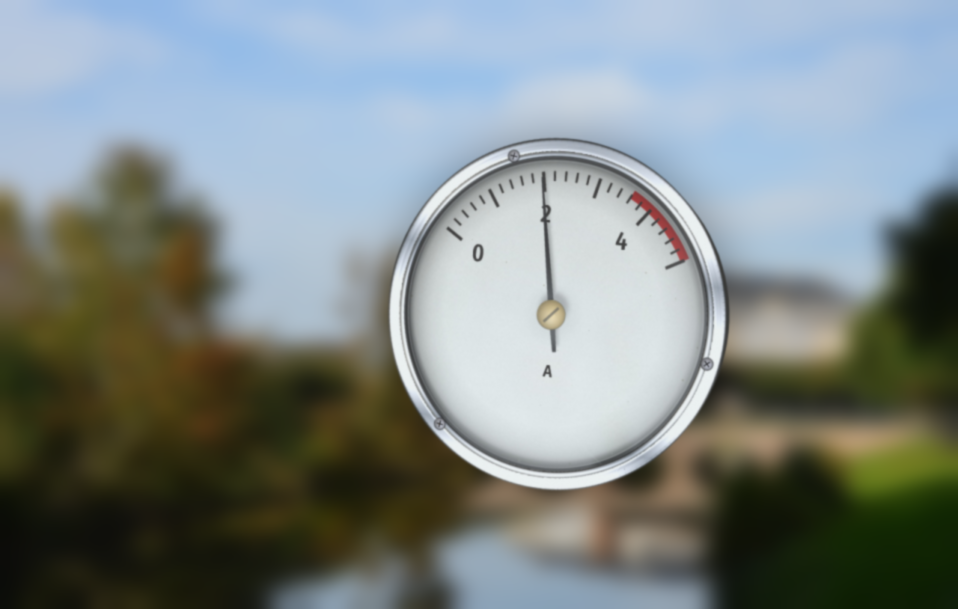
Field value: 2 A
